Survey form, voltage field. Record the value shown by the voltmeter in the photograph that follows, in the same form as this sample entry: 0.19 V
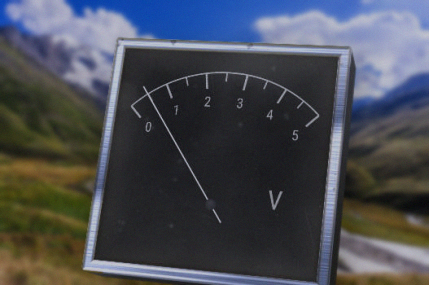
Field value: 0.5 V
